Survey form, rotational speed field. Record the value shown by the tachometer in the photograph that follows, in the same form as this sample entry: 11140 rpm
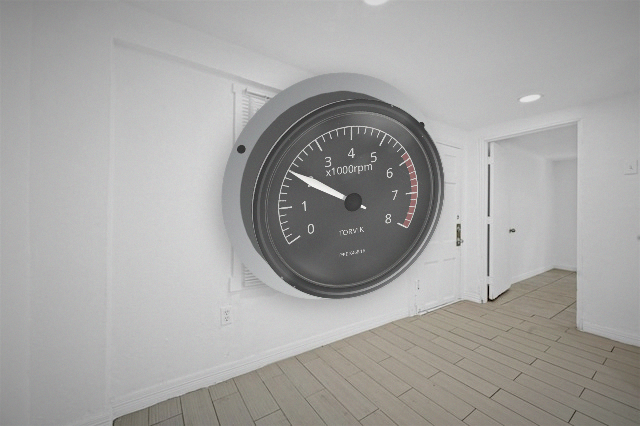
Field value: 2000 rpm
